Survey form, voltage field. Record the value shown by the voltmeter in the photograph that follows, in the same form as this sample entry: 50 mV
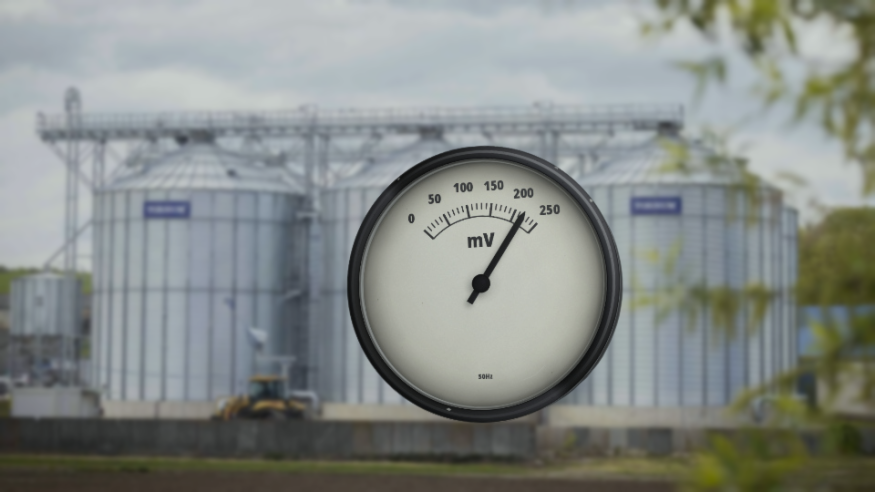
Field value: 220 mV
